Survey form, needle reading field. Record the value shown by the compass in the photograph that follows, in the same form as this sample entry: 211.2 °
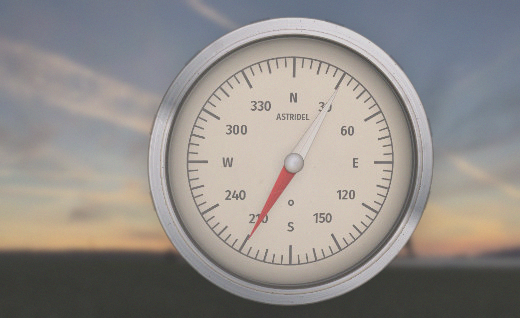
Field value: 210 °
